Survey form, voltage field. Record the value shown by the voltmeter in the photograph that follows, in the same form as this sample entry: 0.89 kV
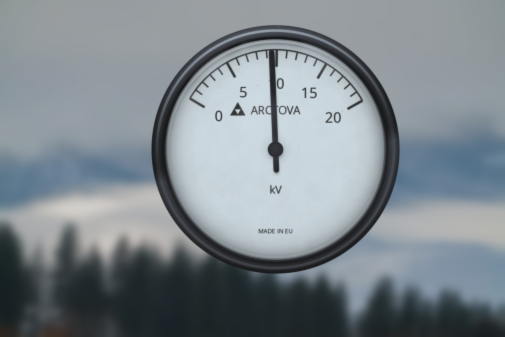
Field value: 9.5 kV
